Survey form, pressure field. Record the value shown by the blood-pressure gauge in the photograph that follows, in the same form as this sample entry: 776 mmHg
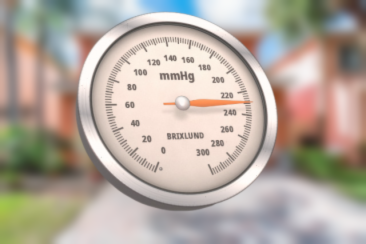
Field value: 230 mmHg
